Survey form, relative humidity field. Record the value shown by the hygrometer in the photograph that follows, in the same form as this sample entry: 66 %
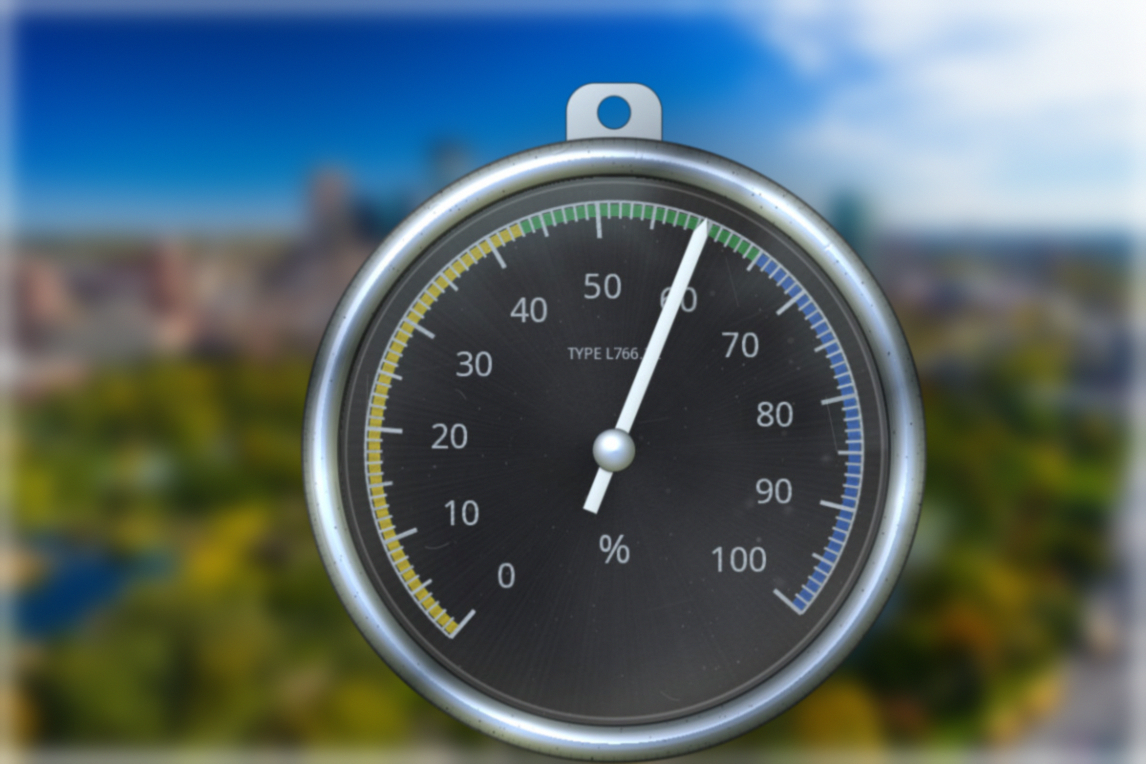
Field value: 59.5 %
